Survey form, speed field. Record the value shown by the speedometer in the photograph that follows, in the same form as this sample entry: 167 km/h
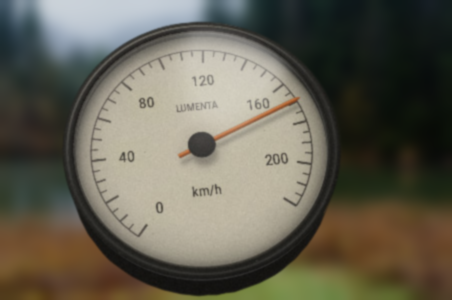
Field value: 170 km/h
